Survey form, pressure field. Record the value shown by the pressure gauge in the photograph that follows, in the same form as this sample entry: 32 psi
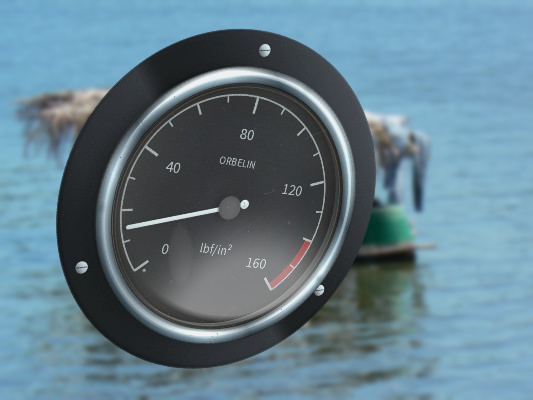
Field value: 15 psi
